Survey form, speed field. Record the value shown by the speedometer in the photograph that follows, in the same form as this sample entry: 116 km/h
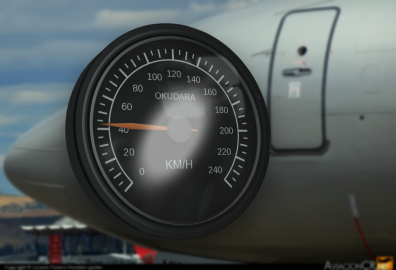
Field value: 42.5 km/h
